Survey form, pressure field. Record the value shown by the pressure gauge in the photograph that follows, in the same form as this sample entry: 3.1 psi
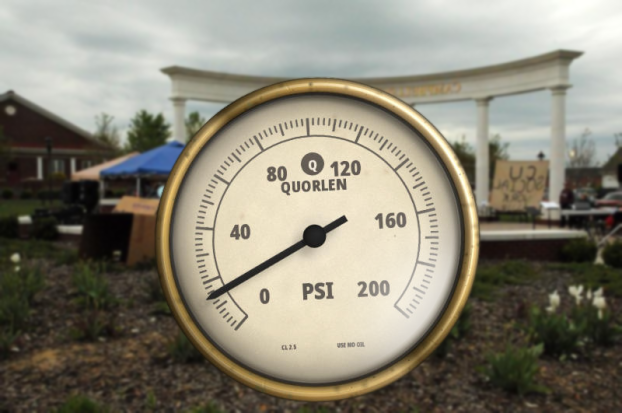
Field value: 14 psi
